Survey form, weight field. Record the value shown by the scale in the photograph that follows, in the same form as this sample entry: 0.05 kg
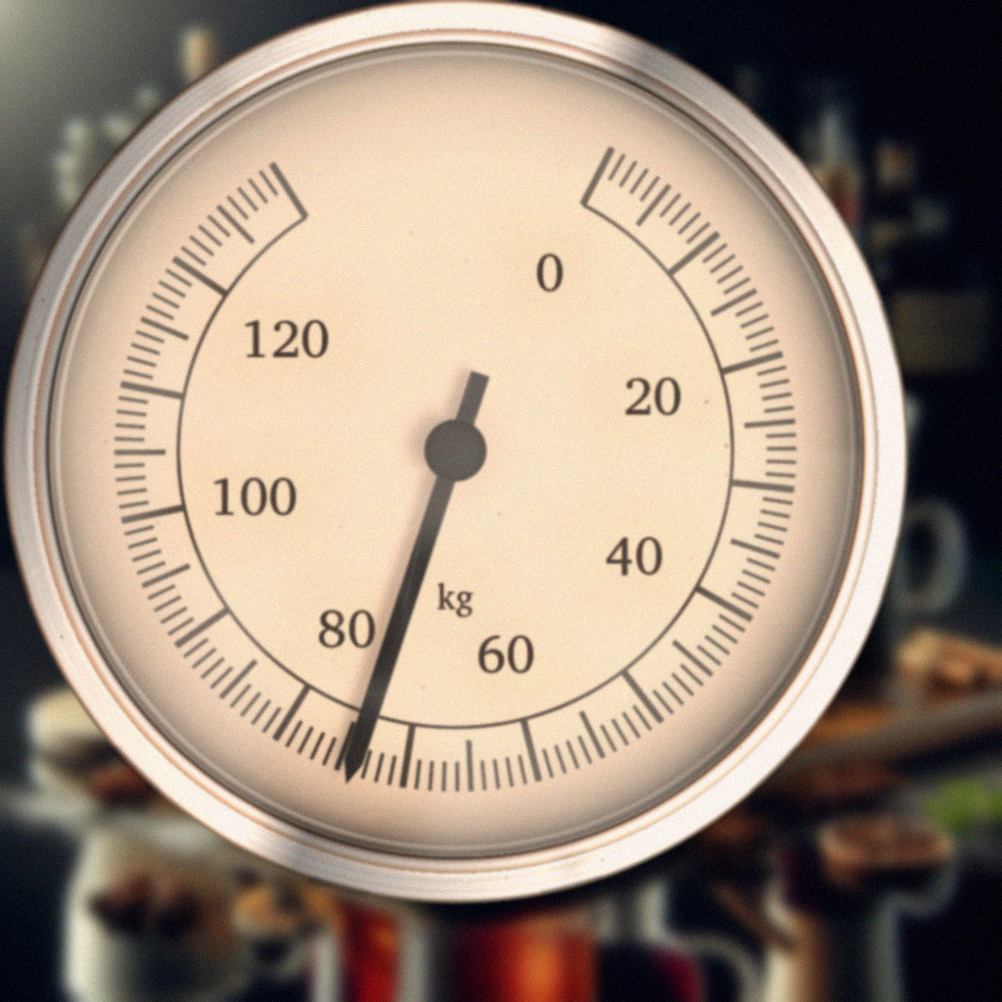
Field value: 74 kg
